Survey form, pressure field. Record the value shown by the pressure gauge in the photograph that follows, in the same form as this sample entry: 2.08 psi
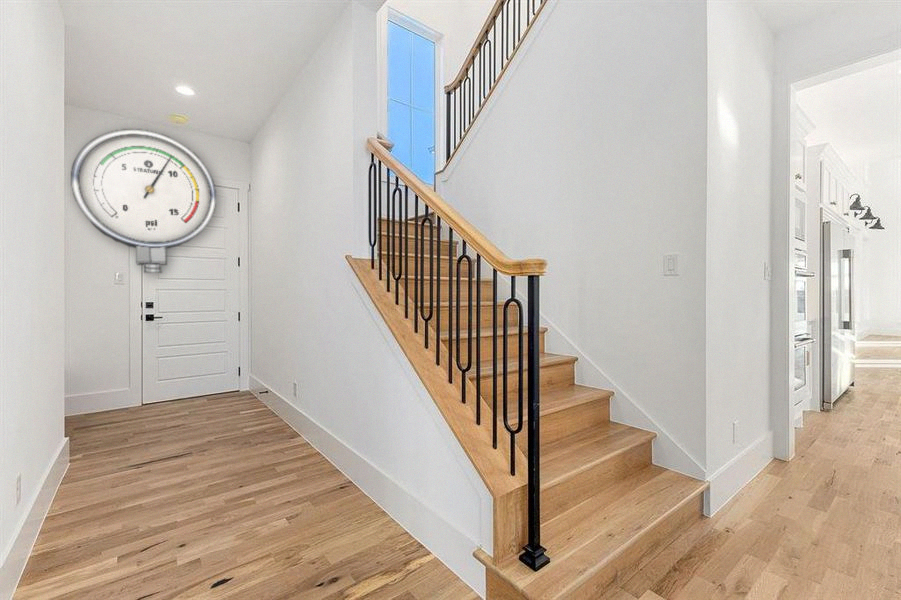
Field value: 9 psi
